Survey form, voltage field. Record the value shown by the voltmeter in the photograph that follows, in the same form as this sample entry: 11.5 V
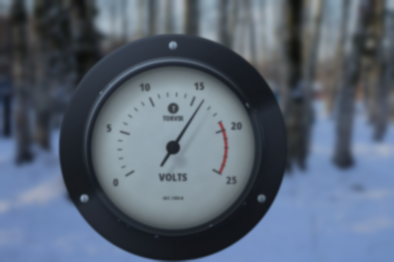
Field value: 16 V
